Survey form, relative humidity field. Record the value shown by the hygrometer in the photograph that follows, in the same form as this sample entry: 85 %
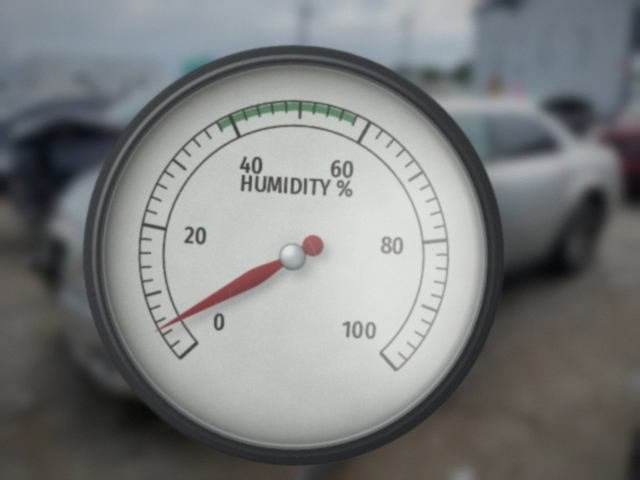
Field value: 5 %
